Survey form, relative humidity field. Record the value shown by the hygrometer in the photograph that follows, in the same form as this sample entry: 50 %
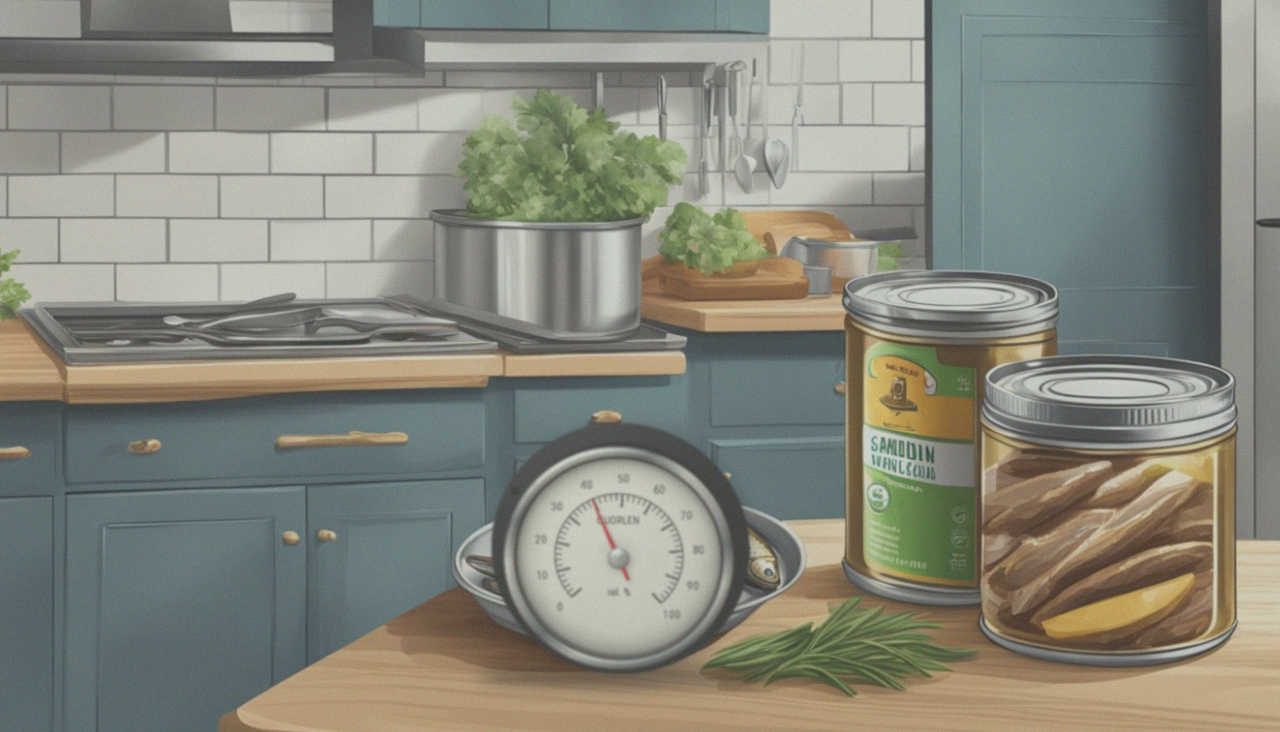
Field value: 40 %
